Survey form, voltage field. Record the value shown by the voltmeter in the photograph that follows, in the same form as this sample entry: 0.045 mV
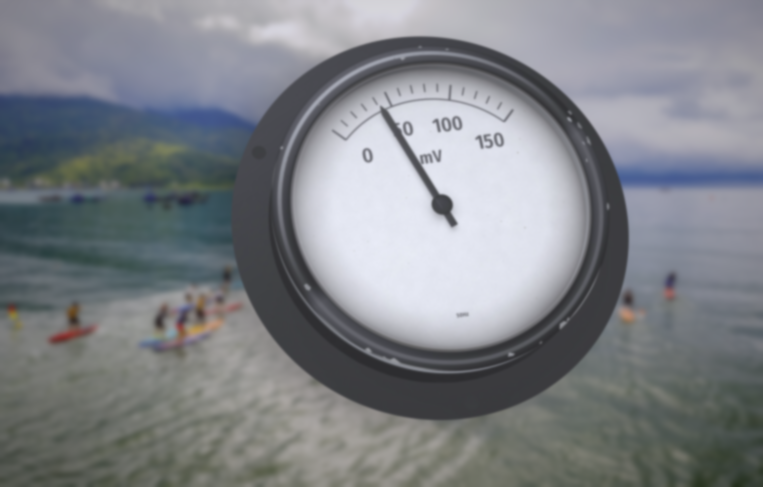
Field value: 40 mV
